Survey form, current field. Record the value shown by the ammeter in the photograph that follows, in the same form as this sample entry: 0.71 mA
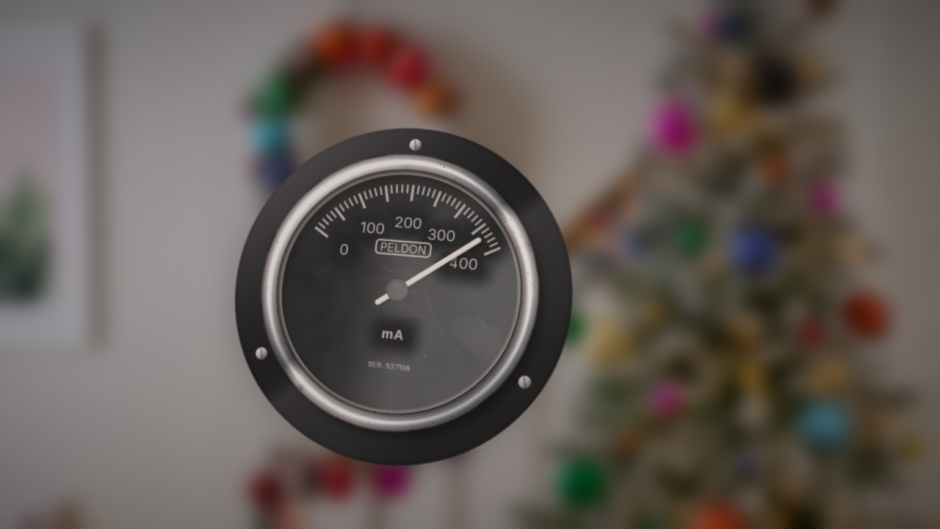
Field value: 370 mA
